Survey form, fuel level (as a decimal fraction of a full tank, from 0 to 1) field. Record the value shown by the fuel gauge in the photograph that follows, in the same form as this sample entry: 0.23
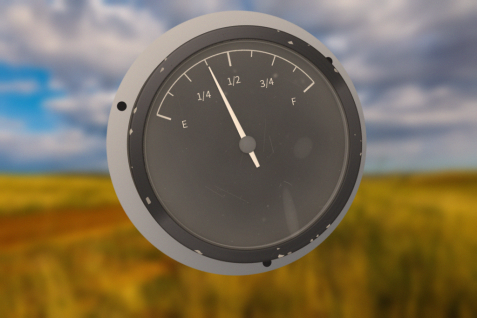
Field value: 0.375
